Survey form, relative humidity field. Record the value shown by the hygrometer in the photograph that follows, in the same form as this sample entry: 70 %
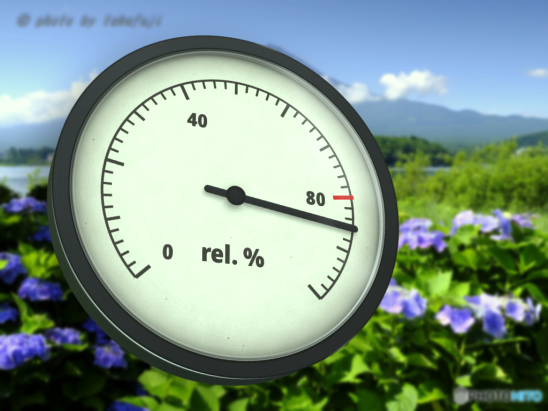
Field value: 86 %
